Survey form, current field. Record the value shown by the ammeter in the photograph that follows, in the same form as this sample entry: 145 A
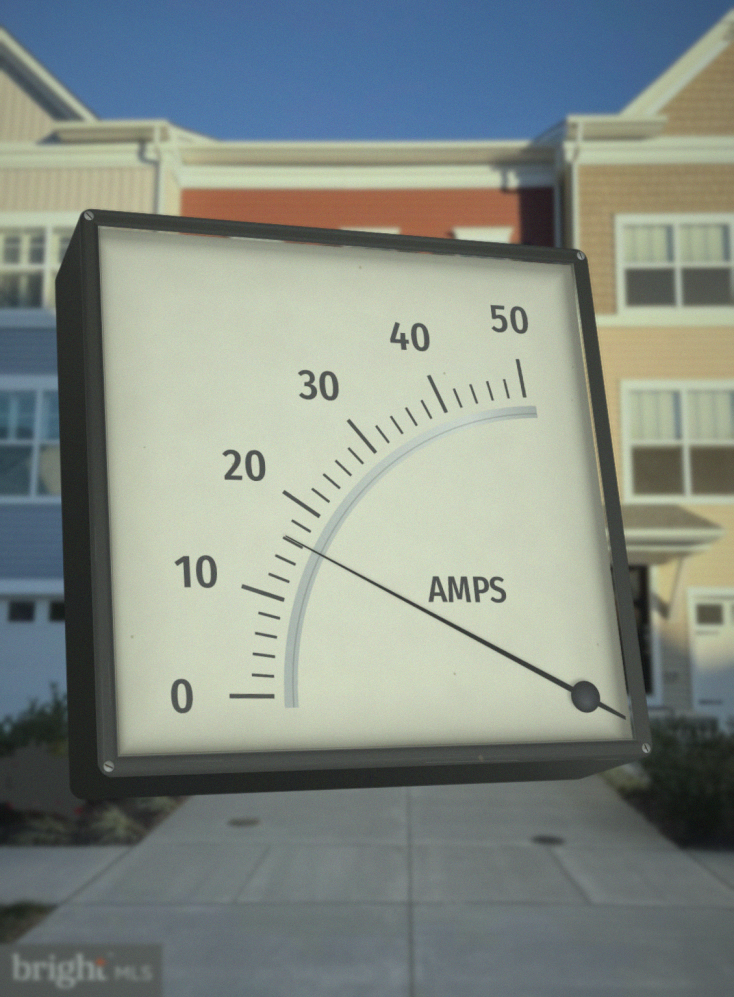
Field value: 16 A
